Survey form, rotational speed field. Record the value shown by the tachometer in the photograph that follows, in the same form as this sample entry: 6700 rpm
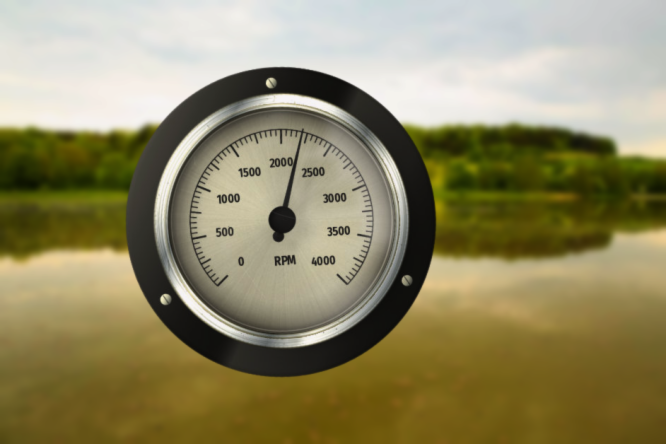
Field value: 2200 rpm
